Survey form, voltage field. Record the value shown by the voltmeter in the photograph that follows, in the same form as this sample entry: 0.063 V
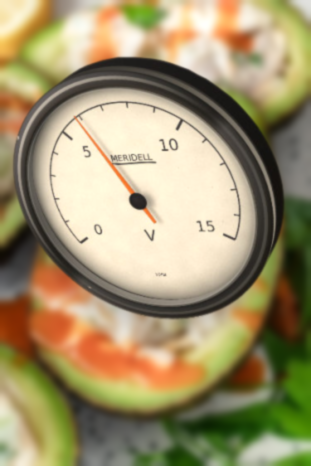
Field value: 6 V
